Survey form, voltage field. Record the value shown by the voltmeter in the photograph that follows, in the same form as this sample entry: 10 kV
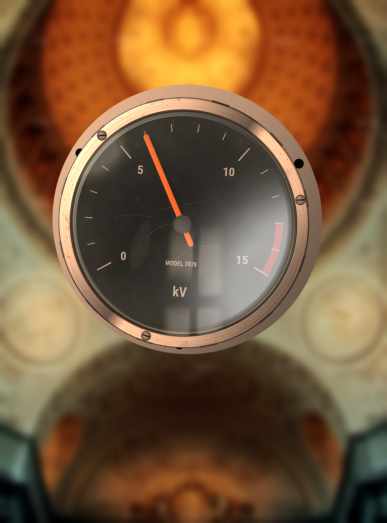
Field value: 6 kV
